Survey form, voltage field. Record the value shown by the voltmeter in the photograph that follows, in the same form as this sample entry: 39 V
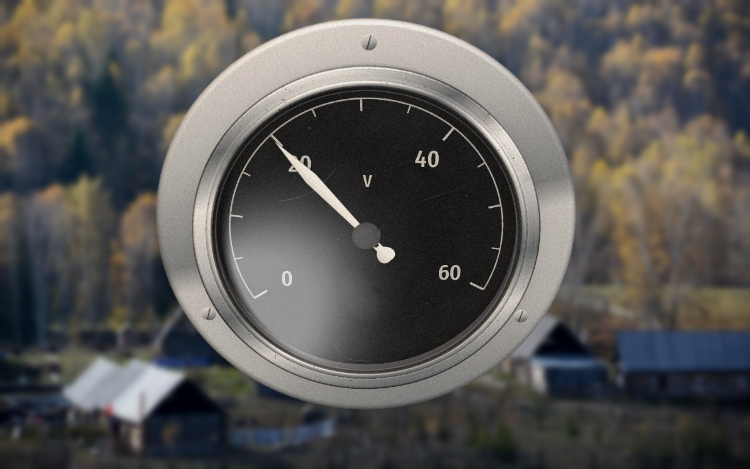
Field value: 20 V
